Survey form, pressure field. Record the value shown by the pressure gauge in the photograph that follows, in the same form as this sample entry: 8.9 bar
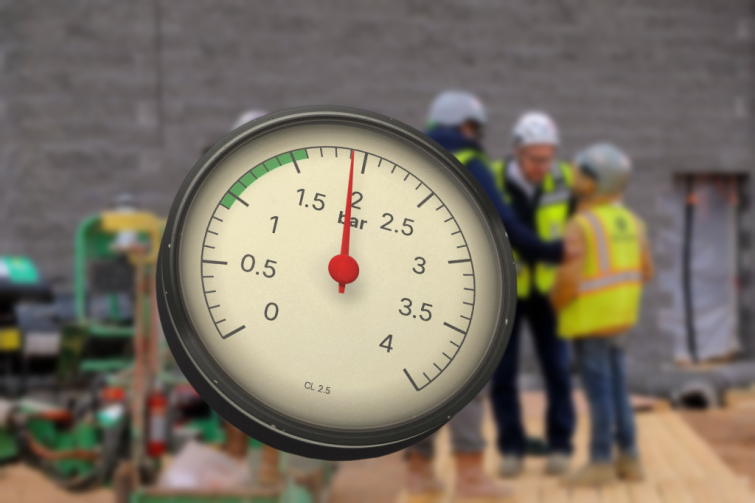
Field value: 1.9 bar
